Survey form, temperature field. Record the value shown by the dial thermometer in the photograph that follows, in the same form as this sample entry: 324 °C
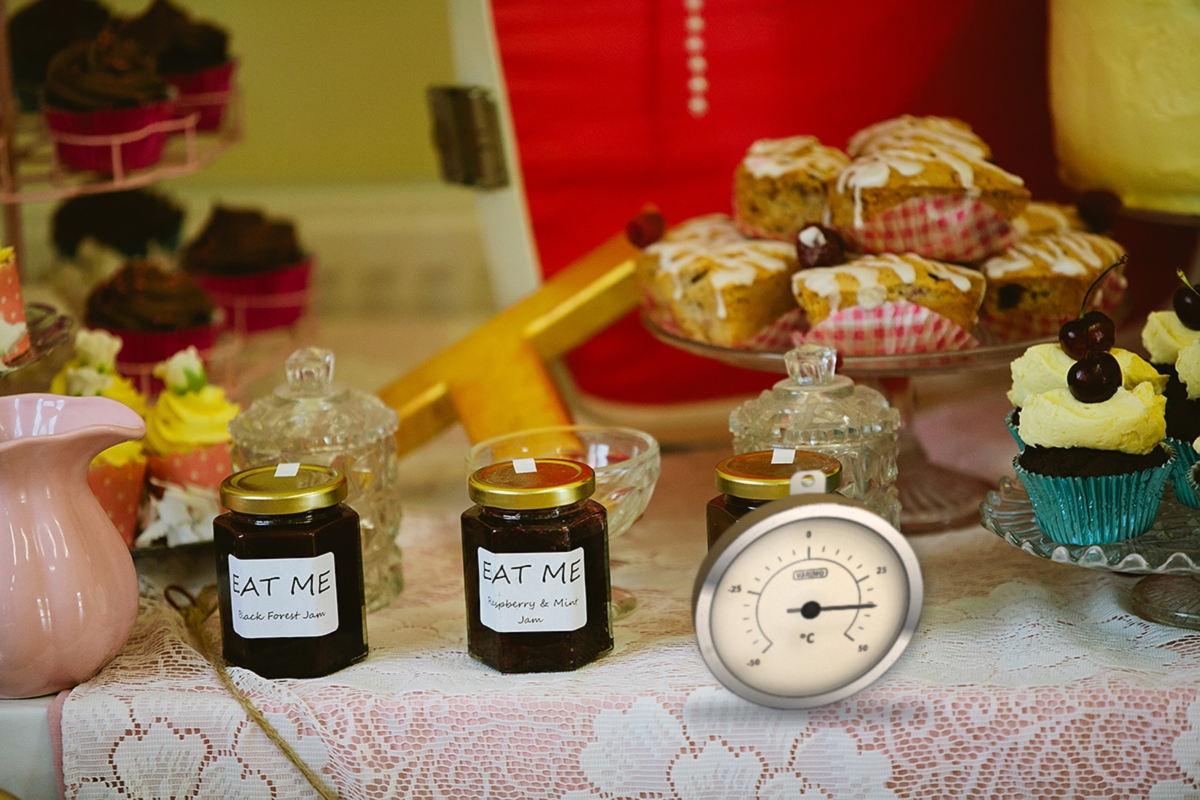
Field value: 35 °C
